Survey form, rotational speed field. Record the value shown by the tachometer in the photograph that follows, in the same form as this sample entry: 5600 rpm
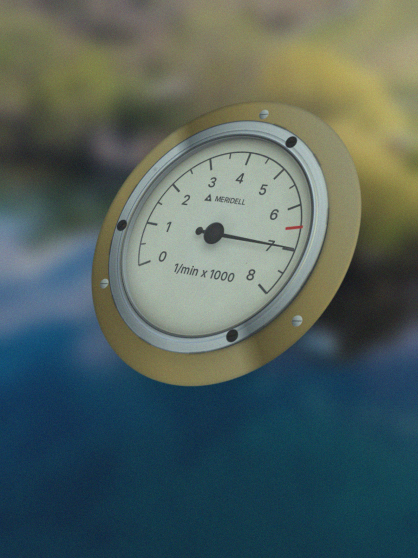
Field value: 7000 rpm
